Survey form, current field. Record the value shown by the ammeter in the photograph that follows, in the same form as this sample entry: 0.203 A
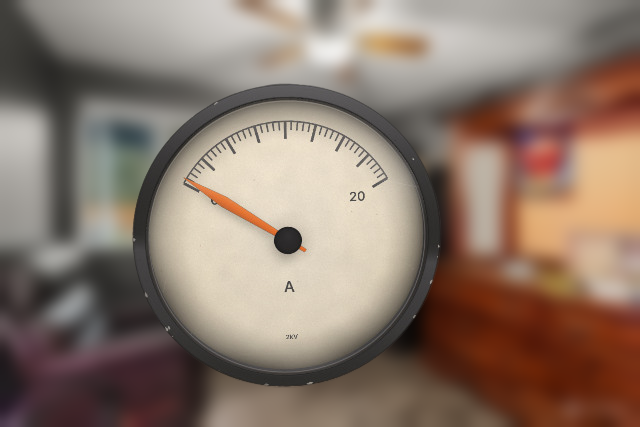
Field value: 0.5 A
